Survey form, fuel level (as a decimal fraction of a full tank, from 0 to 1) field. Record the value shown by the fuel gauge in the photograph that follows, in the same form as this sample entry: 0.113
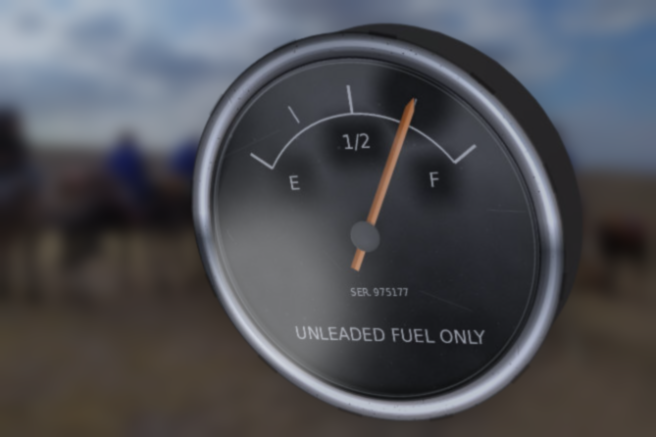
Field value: 0.75
